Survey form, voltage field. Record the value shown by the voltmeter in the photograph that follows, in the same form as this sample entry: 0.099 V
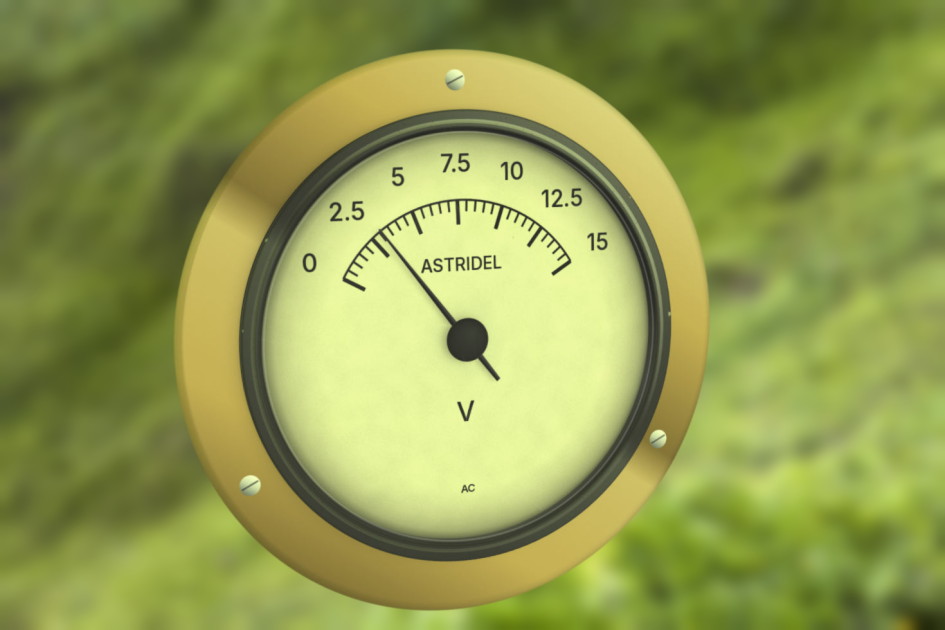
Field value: 3 V
